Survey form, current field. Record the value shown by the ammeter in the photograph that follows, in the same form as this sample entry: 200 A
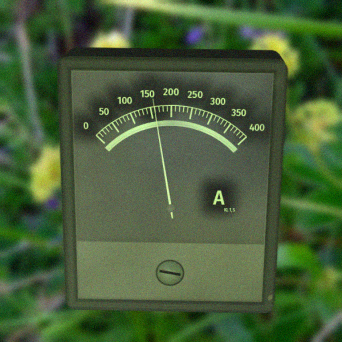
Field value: 160 A
